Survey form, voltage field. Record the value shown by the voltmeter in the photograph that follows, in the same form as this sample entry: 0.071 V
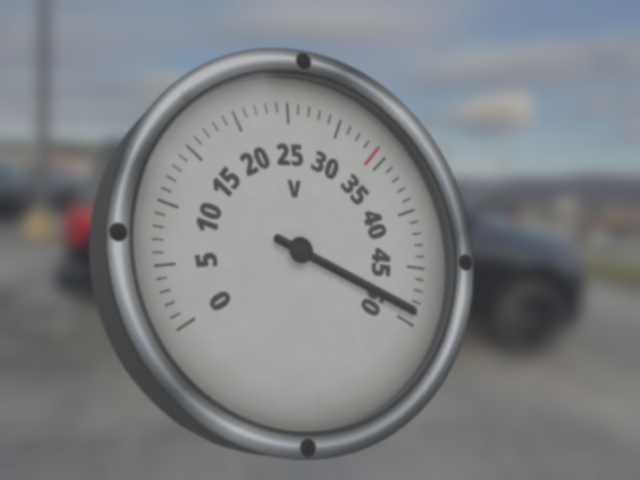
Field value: 49 V
